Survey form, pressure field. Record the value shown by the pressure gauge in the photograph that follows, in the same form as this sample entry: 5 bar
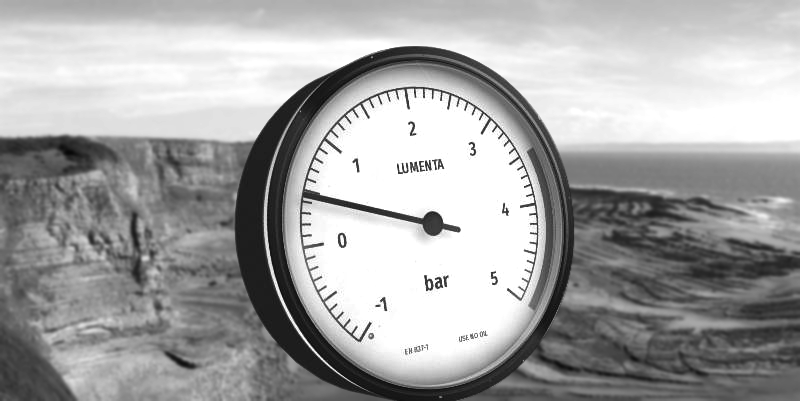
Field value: 0.45 bar
